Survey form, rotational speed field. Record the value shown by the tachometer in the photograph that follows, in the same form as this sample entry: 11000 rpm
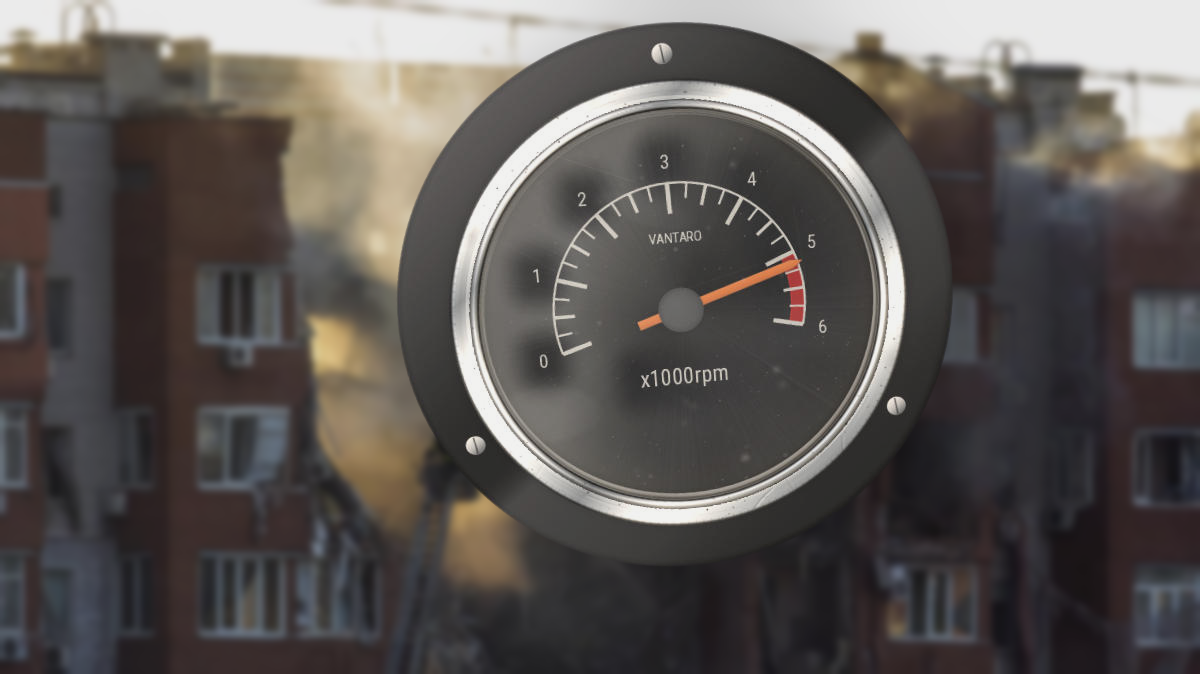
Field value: 5125 rpm
